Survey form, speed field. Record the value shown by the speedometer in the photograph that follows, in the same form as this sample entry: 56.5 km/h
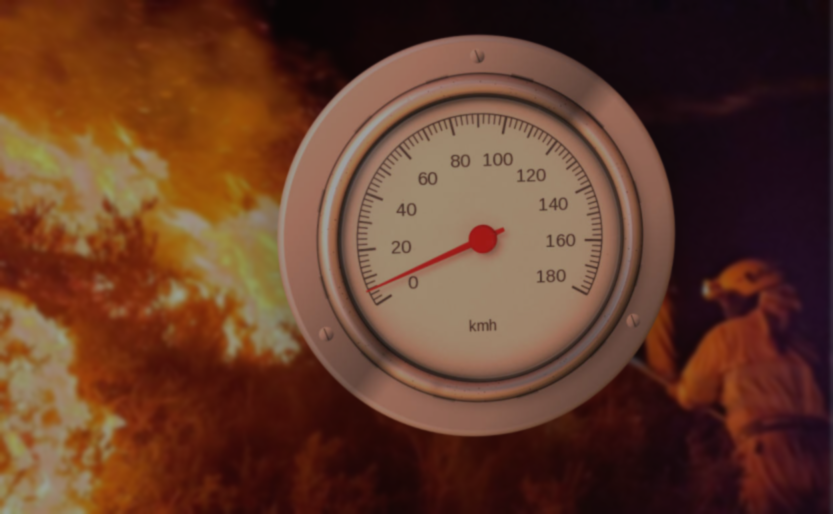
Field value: 6 km/h
